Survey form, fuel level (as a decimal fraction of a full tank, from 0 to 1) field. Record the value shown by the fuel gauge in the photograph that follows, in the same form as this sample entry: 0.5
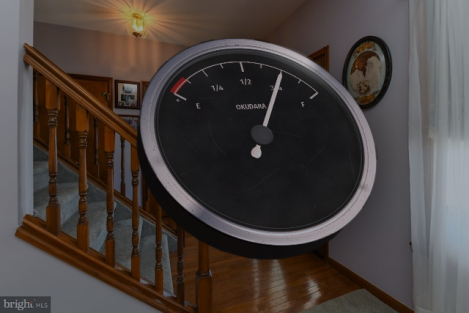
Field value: 0.75
